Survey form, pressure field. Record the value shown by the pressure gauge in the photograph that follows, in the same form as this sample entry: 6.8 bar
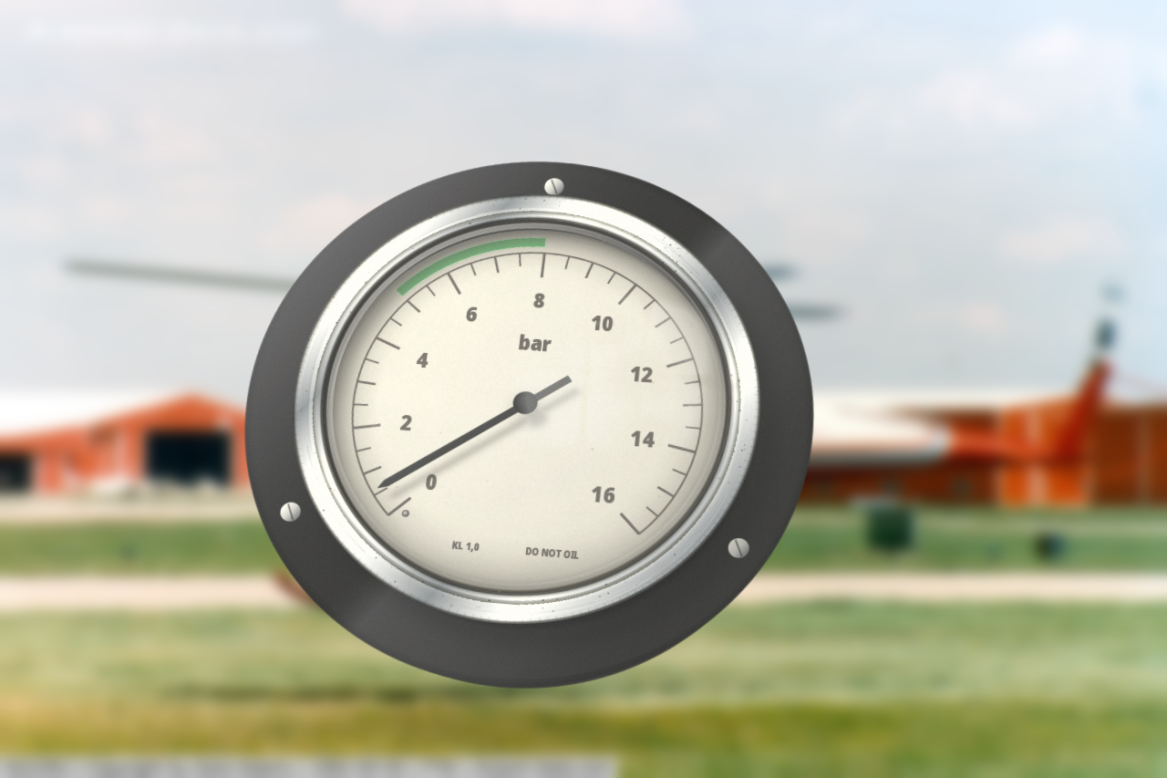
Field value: 0.5 bar
